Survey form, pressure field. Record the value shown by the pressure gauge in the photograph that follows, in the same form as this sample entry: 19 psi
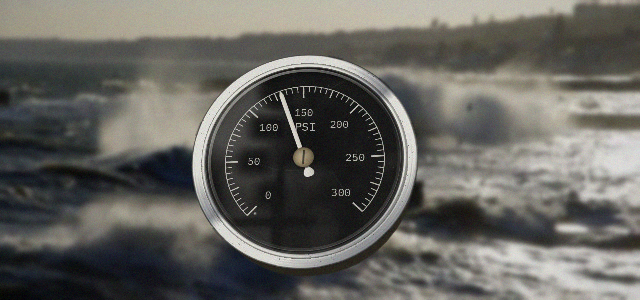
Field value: 130 psi
